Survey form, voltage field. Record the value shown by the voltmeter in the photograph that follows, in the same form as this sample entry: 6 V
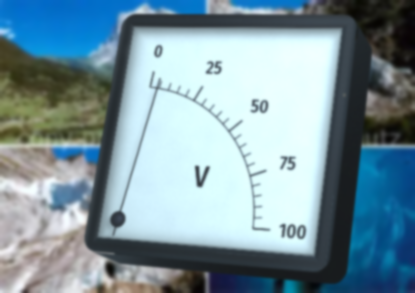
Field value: 5 V
